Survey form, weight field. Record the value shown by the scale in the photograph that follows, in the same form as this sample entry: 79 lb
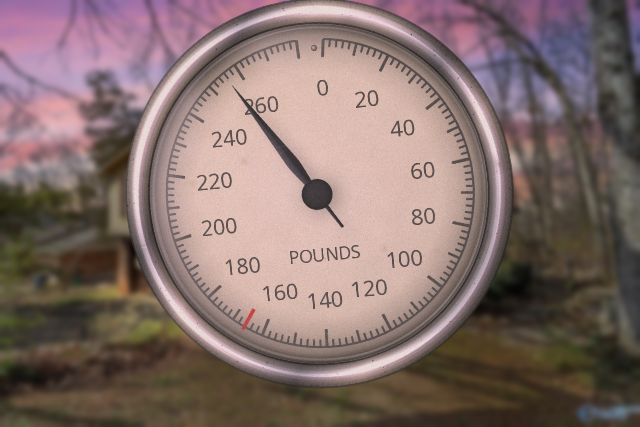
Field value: 256 lb
